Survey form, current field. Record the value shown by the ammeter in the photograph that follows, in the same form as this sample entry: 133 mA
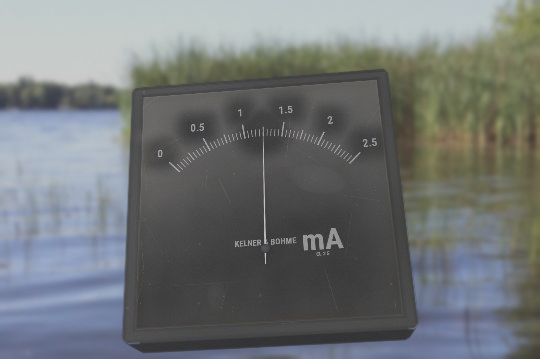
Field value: 1.25 mA
